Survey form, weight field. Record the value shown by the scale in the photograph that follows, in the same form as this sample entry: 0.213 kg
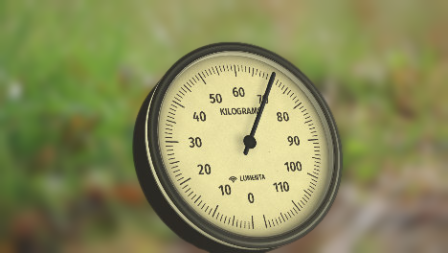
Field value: 70 kg
